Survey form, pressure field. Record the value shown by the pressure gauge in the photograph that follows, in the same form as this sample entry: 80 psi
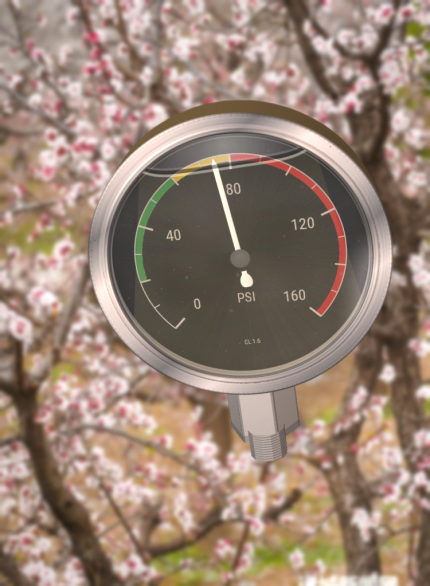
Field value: 75 psi
